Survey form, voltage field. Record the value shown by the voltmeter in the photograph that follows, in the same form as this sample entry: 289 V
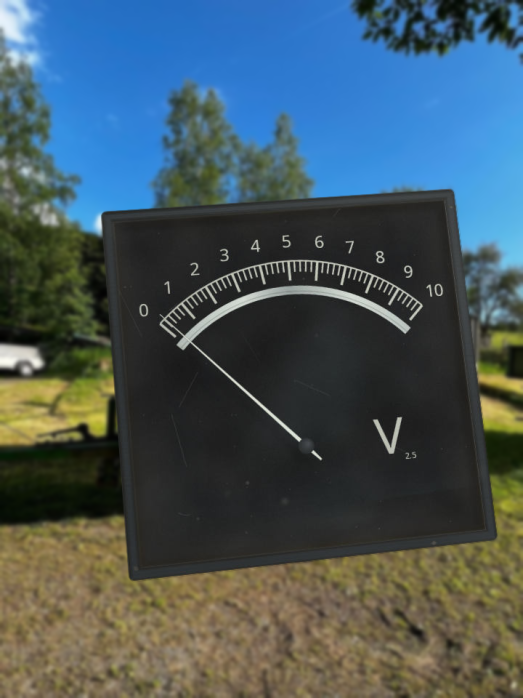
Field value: 0.2 V
